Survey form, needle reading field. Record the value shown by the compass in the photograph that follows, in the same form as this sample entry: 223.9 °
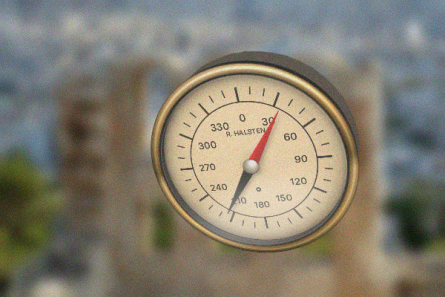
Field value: 35 °
